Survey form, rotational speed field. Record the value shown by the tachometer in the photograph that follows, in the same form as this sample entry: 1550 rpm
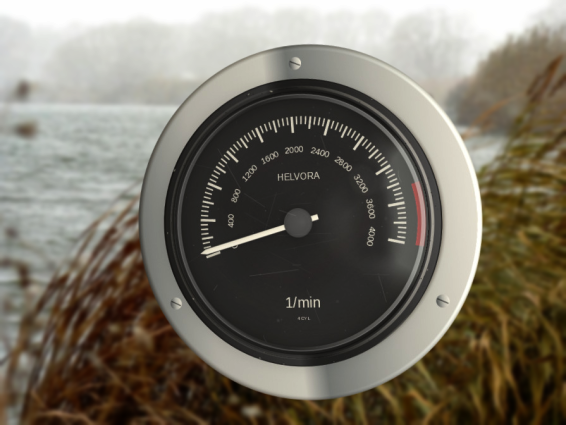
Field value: 50 rpm
